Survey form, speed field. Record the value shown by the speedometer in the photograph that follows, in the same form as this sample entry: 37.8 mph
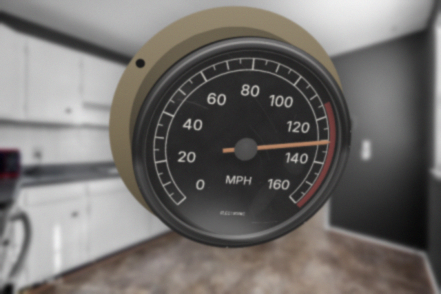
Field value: 130 mph
